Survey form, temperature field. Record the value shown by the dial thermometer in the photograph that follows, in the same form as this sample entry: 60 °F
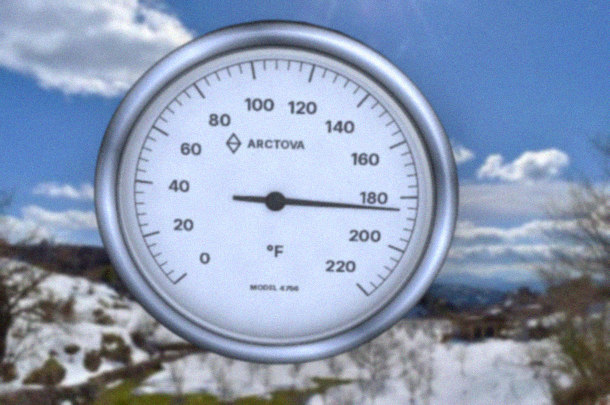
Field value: 184 °F
